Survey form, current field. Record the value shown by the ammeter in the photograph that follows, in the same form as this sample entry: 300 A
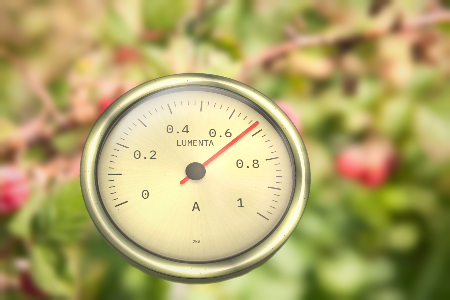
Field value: 0.68 A
